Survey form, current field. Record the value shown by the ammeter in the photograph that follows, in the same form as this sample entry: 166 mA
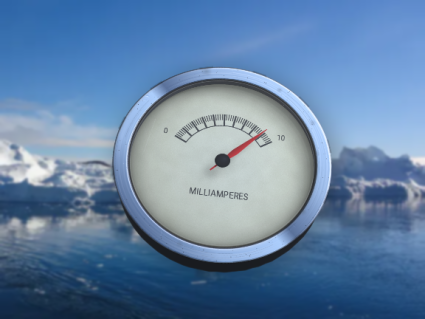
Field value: 9 mA
